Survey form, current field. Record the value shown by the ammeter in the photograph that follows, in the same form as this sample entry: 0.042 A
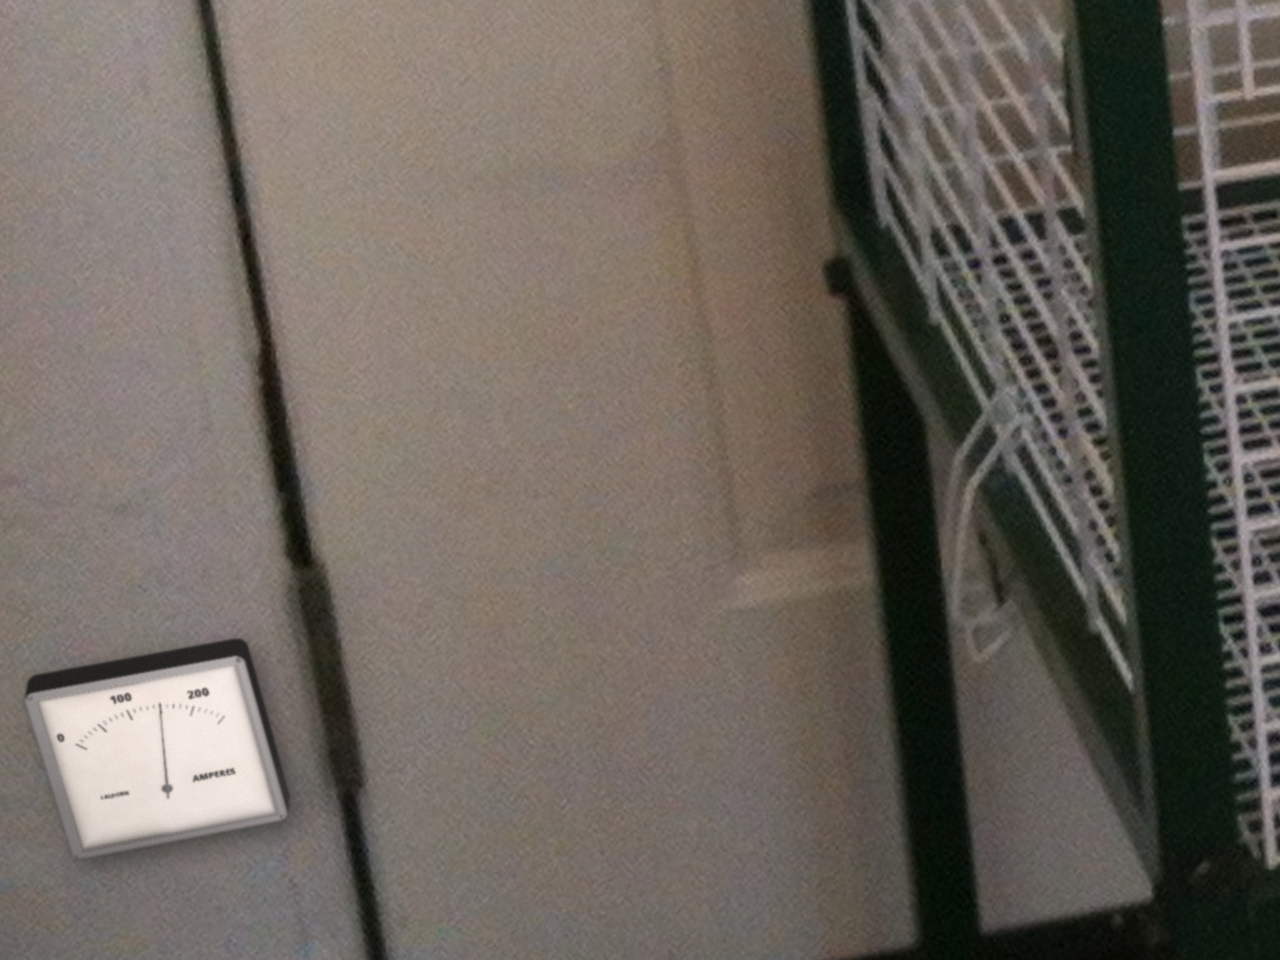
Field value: 150 A
